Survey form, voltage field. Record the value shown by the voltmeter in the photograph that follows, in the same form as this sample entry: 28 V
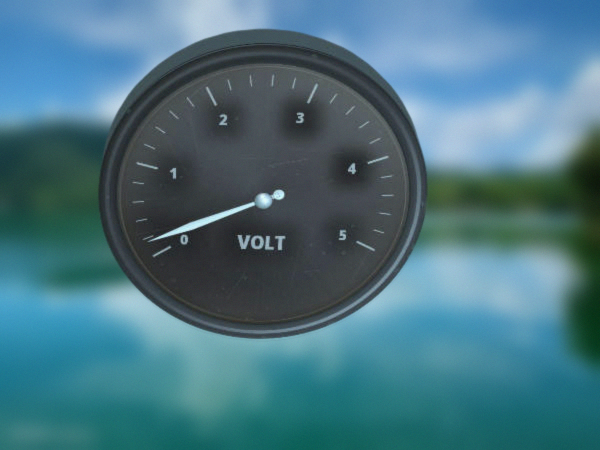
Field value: 0.2 V
